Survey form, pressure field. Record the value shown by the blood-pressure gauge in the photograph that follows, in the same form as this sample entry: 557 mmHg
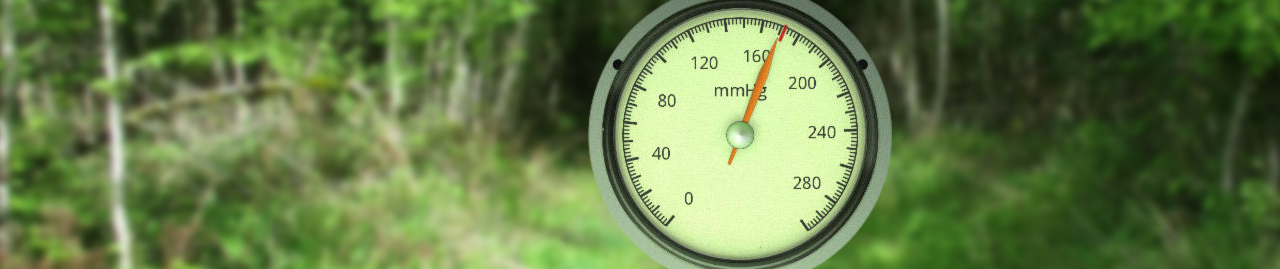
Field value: 170 mmHg
